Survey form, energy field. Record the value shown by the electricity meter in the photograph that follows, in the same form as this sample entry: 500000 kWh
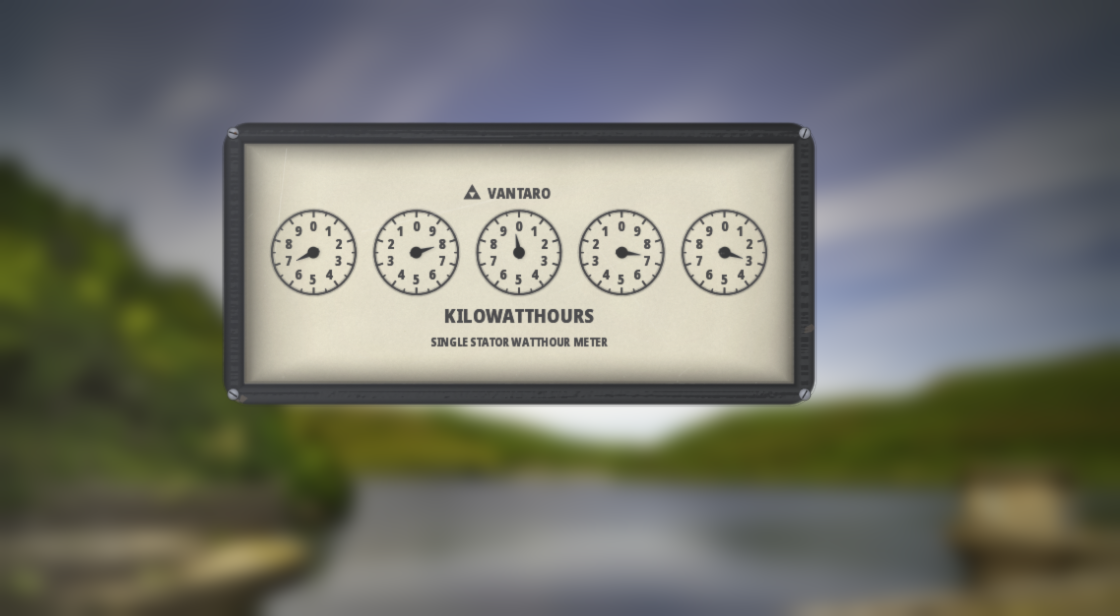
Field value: 67973 kWh
